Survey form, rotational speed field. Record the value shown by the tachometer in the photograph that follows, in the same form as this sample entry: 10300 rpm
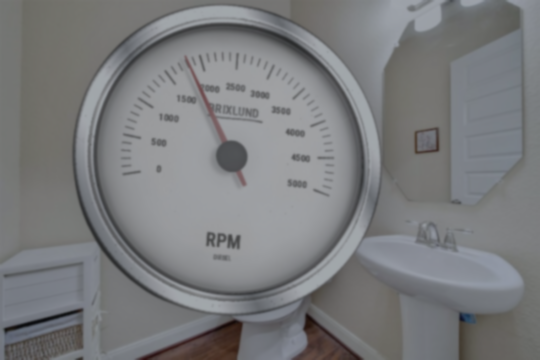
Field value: 1800 rpm
